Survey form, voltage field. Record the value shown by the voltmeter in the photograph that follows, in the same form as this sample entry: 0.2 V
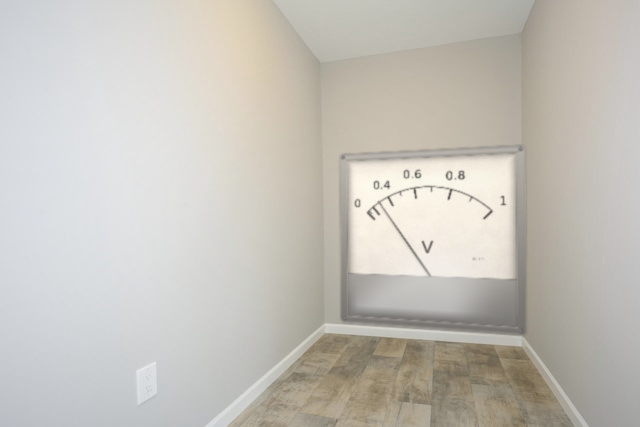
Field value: 0.3 V
